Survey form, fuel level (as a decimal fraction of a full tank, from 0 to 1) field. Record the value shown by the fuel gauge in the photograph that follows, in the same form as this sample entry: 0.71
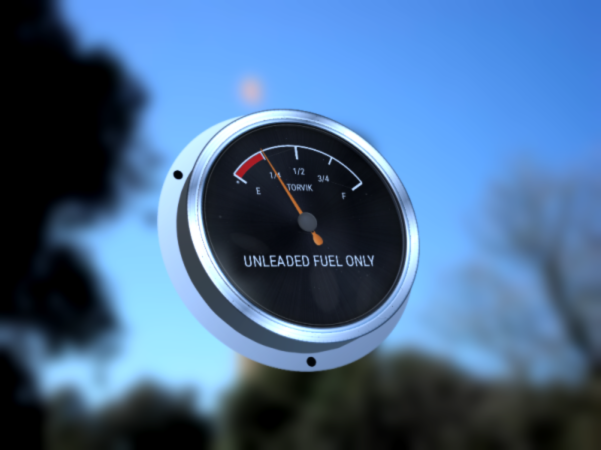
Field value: 0.25
